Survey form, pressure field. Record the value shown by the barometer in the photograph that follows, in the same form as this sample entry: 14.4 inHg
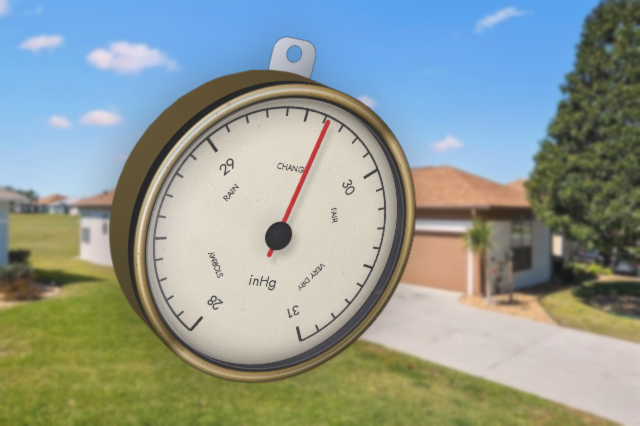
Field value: 29.6 inHg
